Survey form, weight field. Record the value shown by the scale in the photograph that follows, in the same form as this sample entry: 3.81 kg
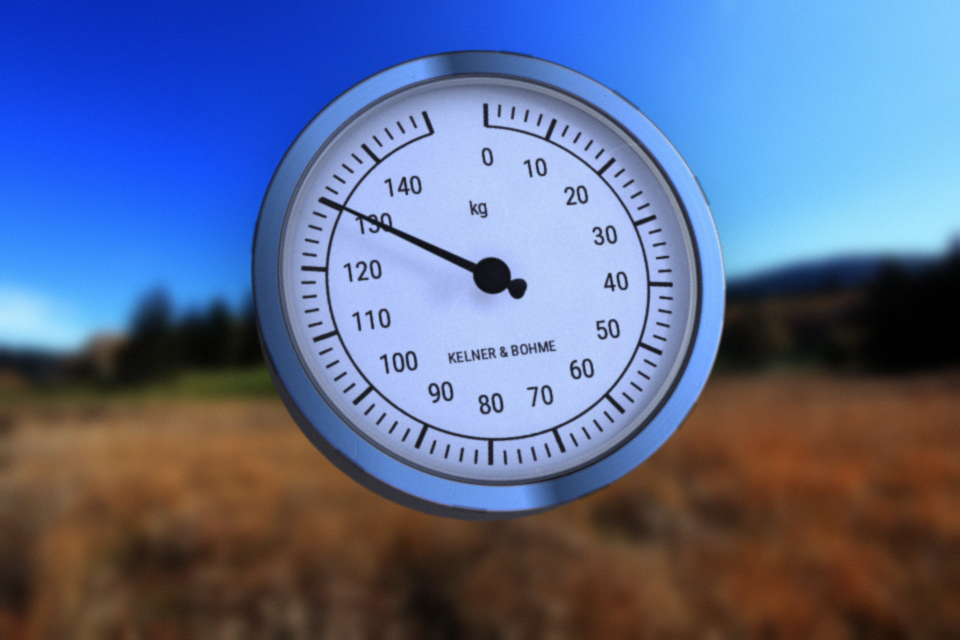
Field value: 130 kg
